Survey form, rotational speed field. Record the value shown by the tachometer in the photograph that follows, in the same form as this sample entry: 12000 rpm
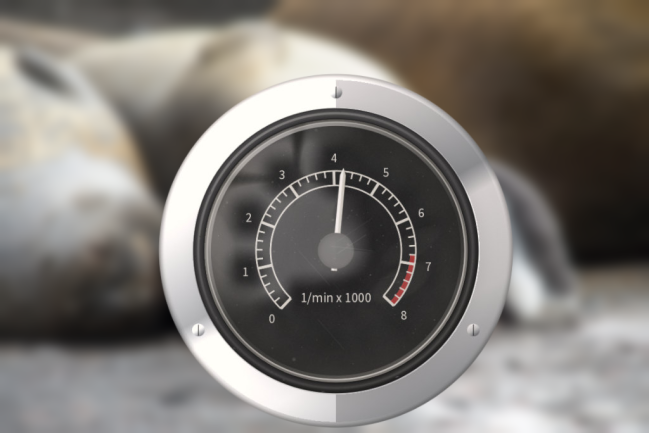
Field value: 4200 rpm
